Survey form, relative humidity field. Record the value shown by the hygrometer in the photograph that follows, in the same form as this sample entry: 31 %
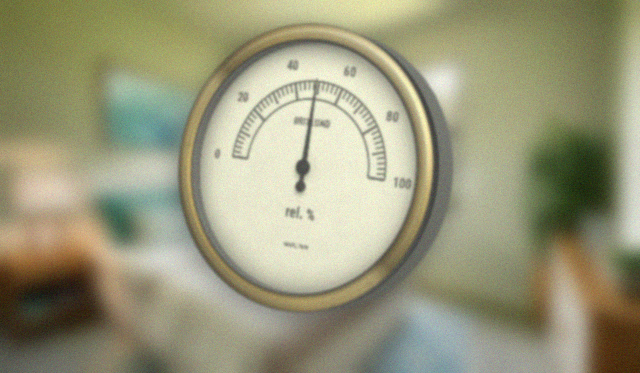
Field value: 50 %
